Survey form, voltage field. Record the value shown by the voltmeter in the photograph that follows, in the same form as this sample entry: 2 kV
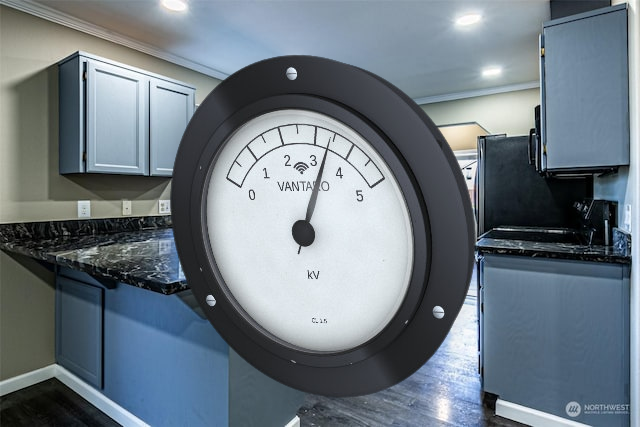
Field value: 3.5 kV
